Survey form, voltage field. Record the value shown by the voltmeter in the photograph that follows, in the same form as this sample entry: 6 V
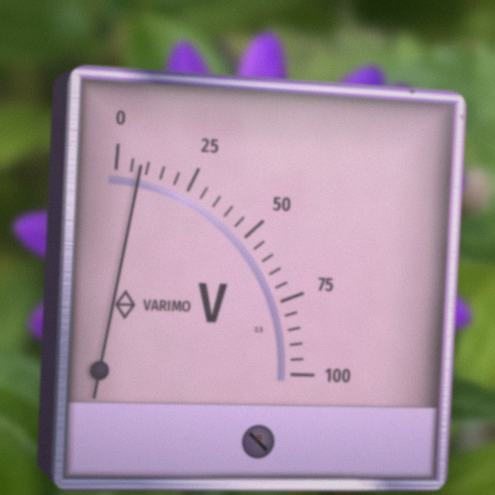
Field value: 7.5 V
